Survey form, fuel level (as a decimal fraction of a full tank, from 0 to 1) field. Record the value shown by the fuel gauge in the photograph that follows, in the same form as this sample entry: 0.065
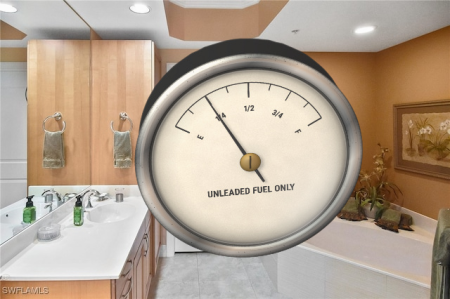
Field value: 0.25
